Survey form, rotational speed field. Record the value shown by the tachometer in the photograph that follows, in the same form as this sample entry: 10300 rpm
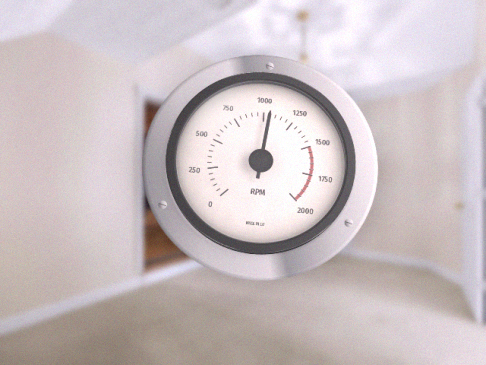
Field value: 1050 rpm
